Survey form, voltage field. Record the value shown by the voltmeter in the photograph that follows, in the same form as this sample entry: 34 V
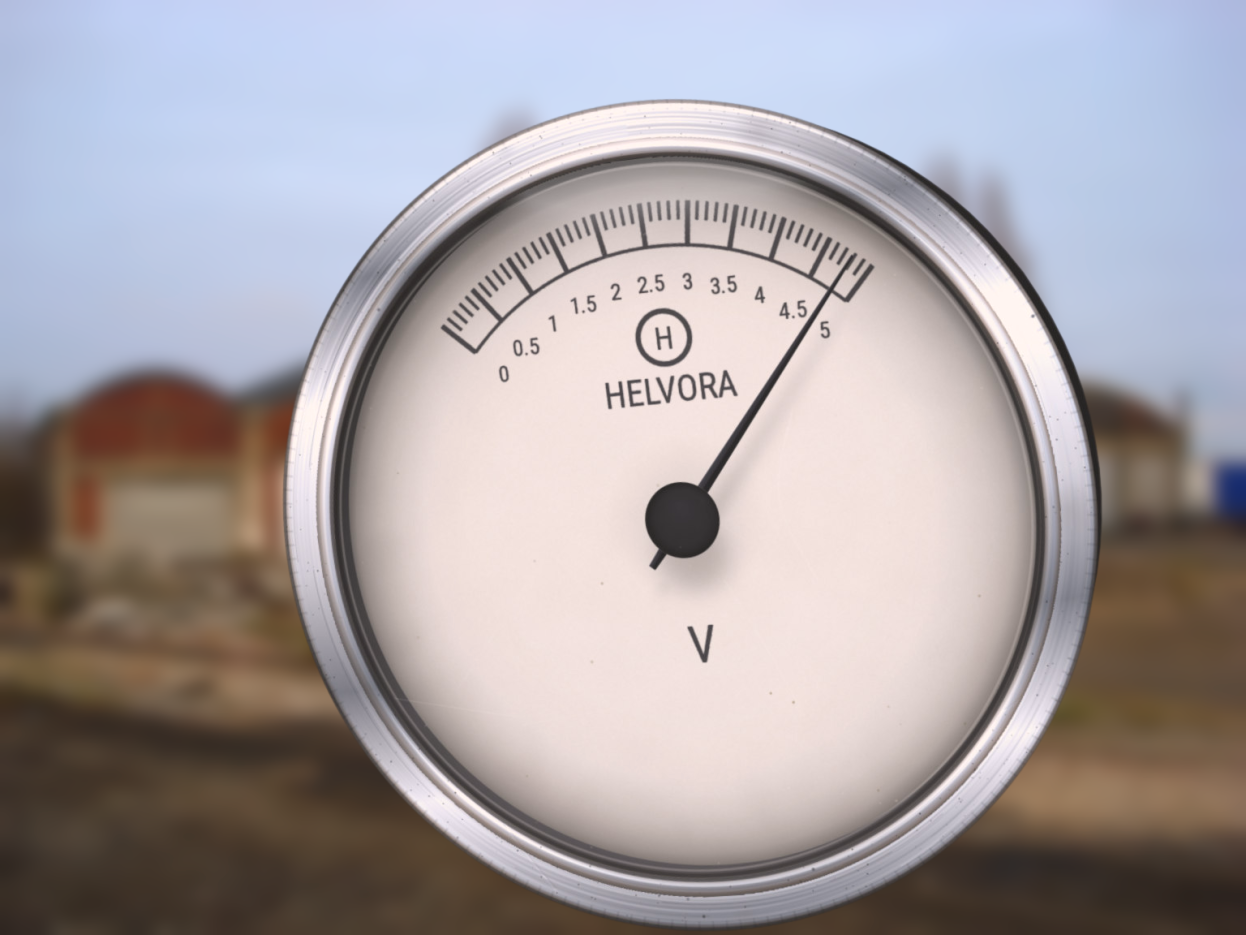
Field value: 4.8 V
